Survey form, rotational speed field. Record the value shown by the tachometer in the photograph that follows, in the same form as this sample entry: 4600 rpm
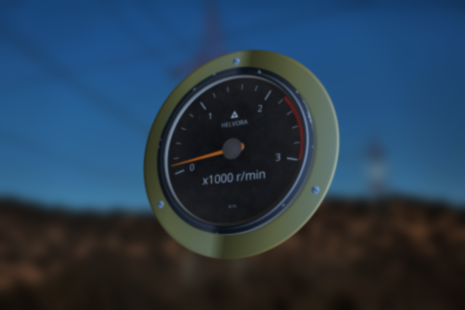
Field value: 100 rpm
